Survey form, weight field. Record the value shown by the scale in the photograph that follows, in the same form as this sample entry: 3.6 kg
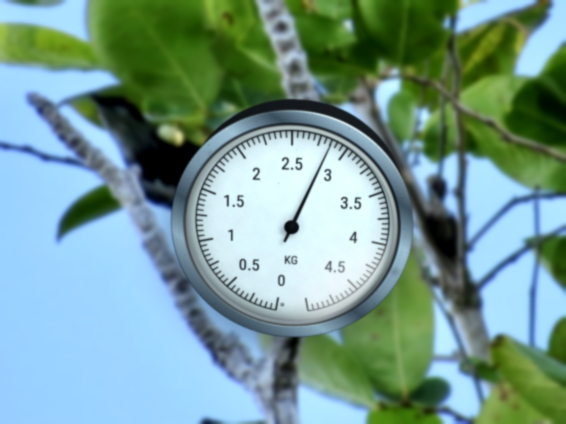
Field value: 2.85 kg
